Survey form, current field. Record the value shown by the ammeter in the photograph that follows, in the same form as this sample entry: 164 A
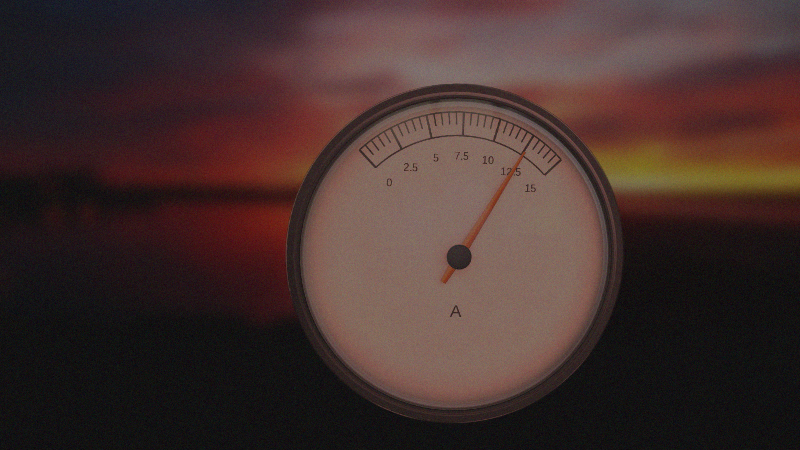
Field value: 12.5 A
